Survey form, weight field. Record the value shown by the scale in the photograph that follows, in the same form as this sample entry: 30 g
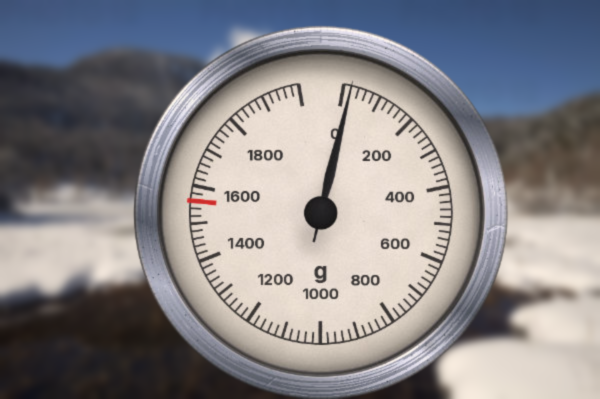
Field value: 20 g
